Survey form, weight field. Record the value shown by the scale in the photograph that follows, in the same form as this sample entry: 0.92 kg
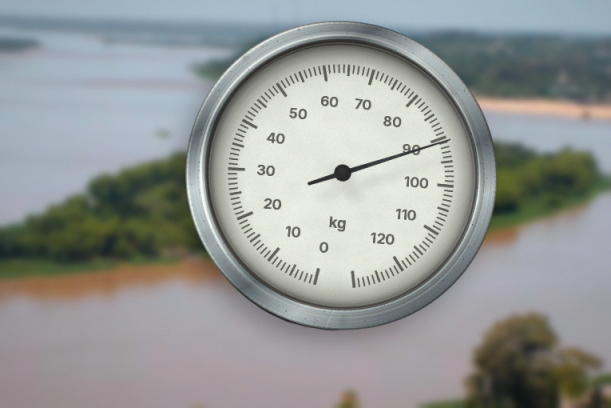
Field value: 91 kg
